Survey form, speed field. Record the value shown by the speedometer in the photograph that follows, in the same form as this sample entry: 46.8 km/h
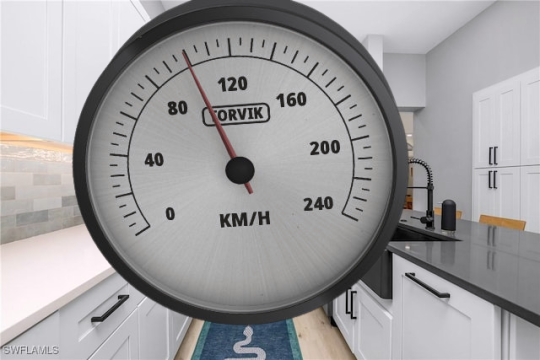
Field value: 100 km/h
